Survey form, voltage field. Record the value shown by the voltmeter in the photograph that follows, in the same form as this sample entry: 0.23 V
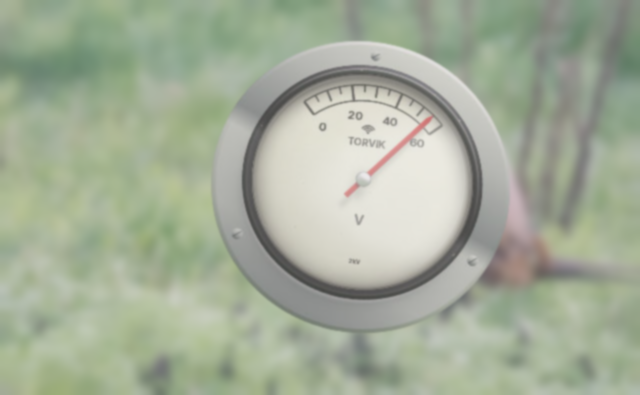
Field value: 55 V
